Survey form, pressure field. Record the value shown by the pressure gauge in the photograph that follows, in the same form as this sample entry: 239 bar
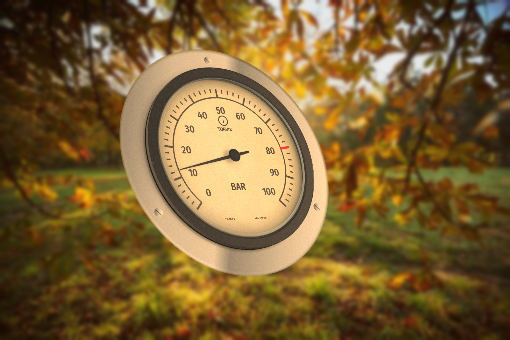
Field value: 12 bar
